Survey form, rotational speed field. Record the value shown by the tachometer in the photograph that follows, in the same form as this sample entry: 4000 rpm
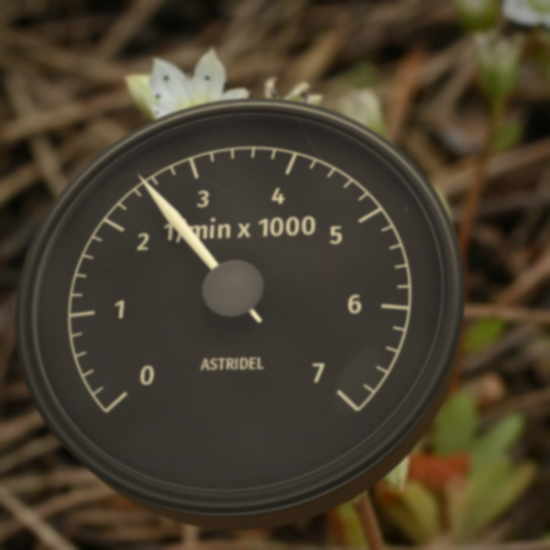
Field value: 2500 rpm
